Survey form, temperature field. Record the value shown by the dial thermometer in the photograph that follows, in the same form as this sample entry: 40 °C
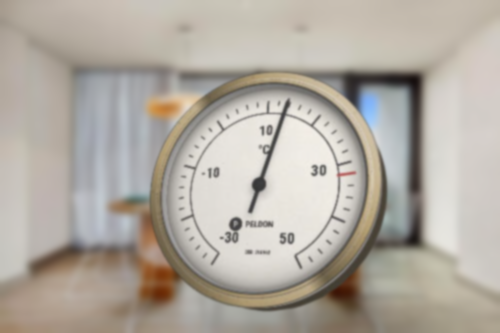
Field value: 14 °C
